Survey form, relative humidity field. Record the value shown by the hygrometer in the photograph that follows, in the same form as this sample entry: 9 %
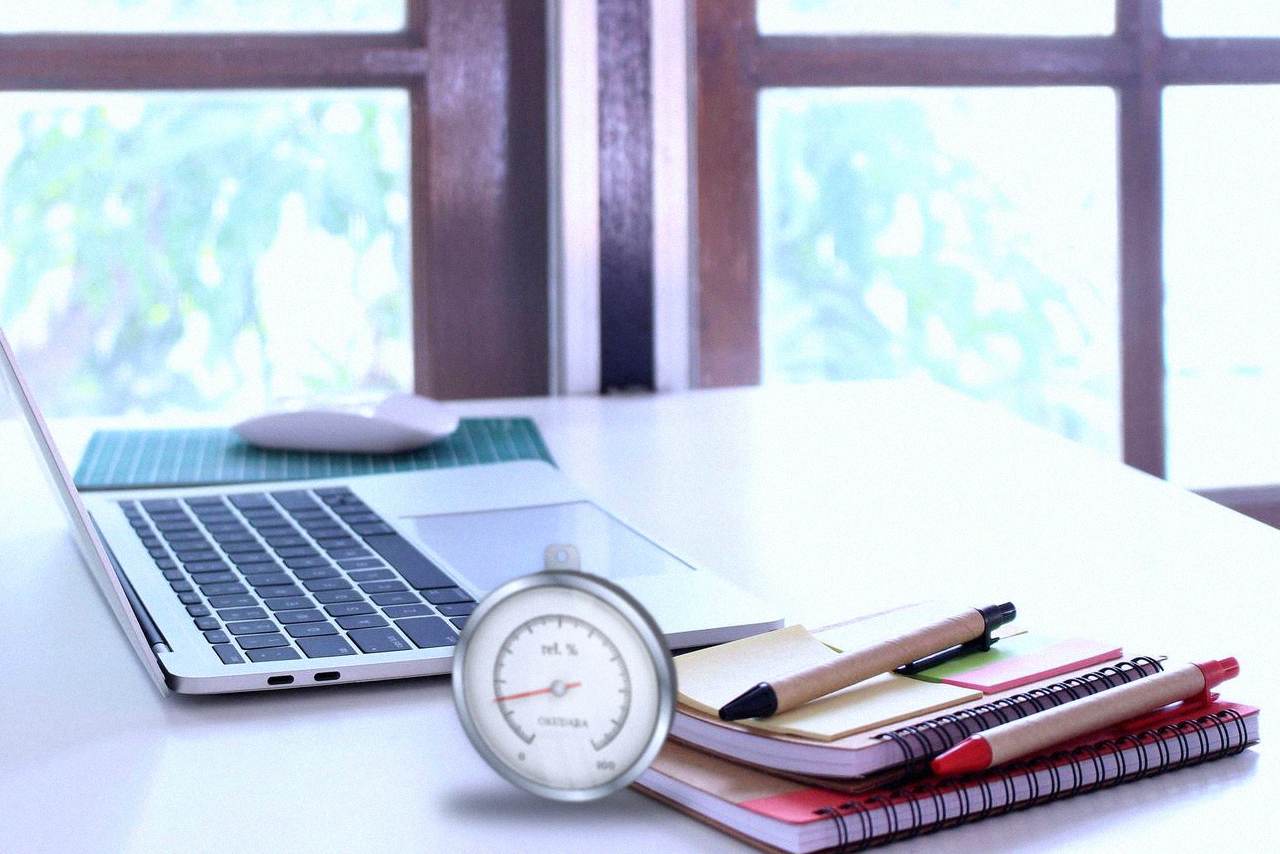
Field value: 15 %
